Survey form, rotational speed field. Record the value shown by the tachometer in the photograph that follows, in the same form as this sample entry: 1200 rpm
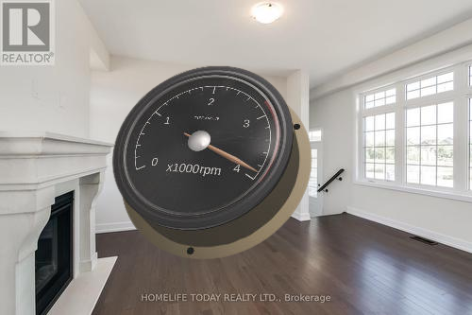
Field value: 3900 rpm
